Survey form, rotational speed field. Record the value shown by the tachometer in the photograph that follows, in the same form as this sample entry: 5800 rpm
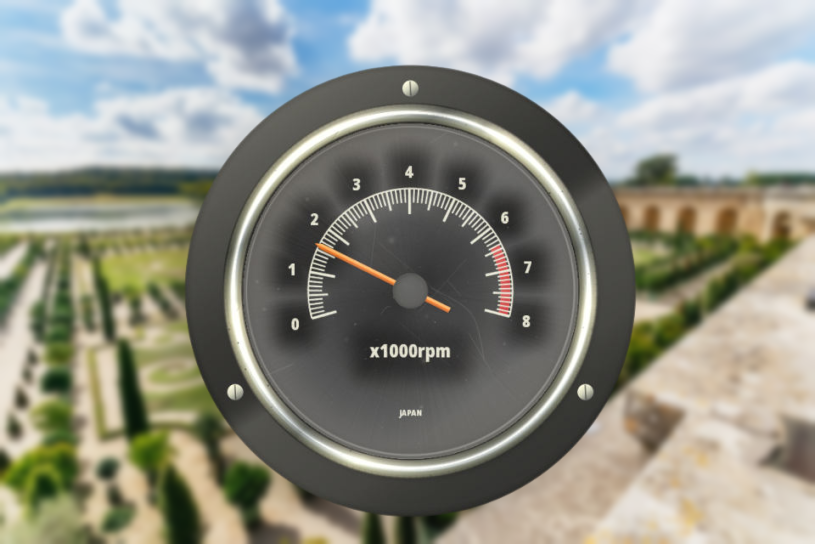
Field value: 1600 rpm
